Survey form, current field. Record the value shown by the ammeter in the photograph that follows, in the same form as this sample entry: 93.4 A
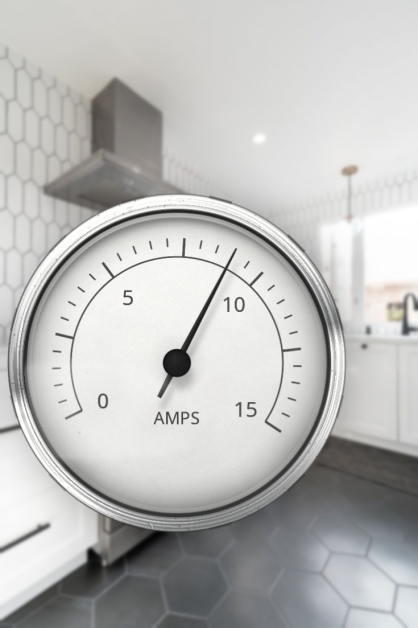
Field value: 9 A
